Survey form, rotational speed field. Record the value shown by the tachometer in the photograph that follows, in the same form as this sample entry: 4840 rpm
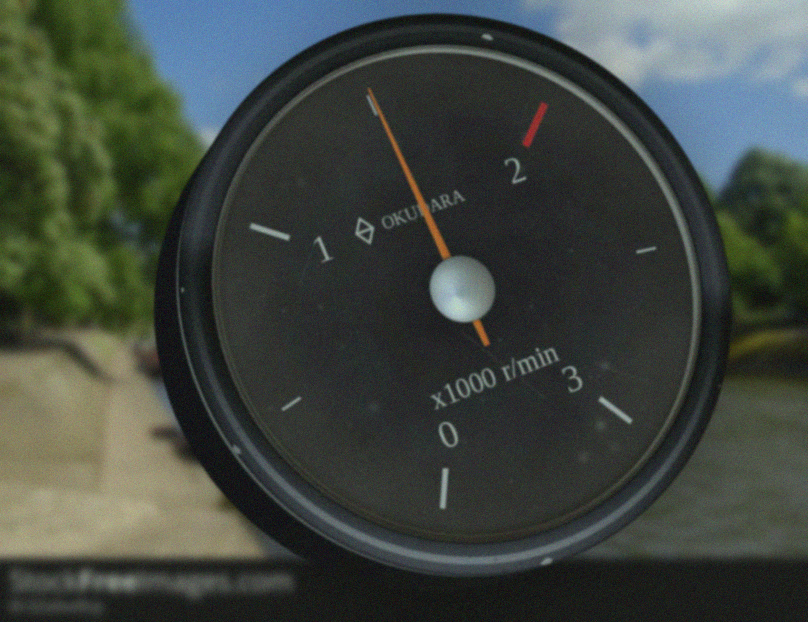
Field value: 1500 rpm
